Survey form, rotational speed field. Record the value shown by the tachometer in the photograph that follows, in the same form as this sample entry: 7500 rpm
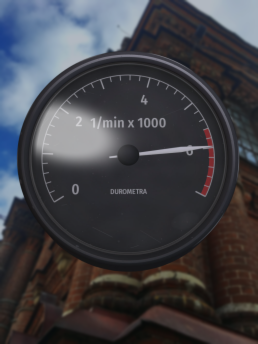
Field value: 6000 rpm
